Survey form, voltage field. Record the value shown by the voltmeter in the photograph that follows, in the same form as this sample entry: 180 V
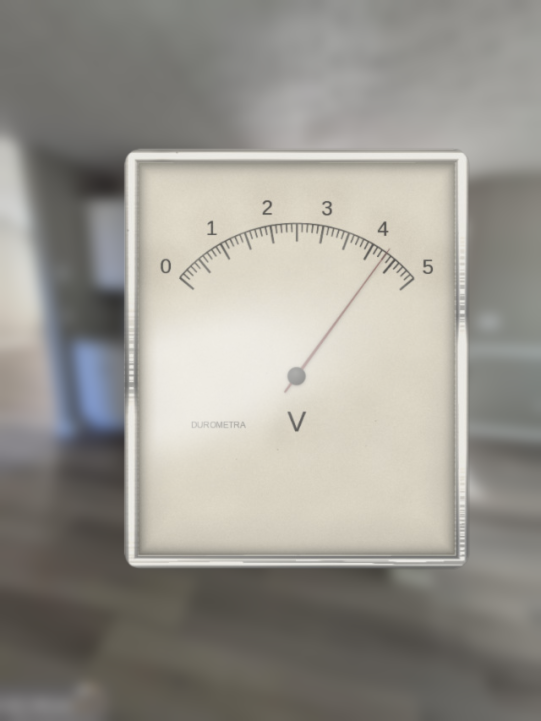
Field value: 4.3 V
